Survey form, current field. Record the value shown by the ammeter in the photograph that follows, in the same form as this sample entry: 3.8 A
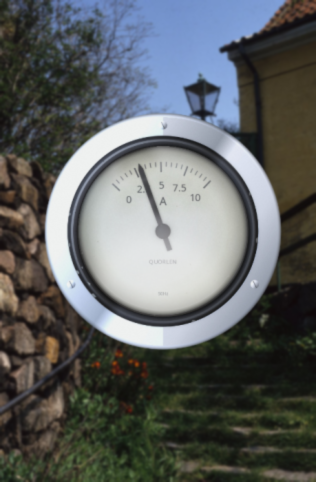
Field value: 3 A
